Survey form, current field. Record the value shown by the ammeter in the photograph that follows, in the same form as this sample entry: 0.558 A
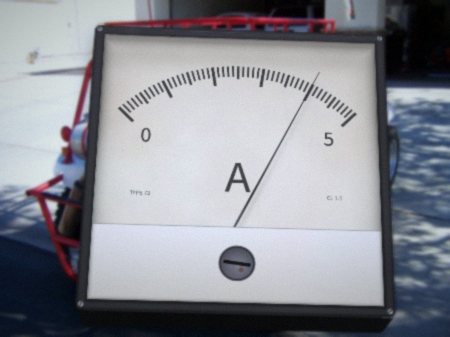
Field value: 4 A
